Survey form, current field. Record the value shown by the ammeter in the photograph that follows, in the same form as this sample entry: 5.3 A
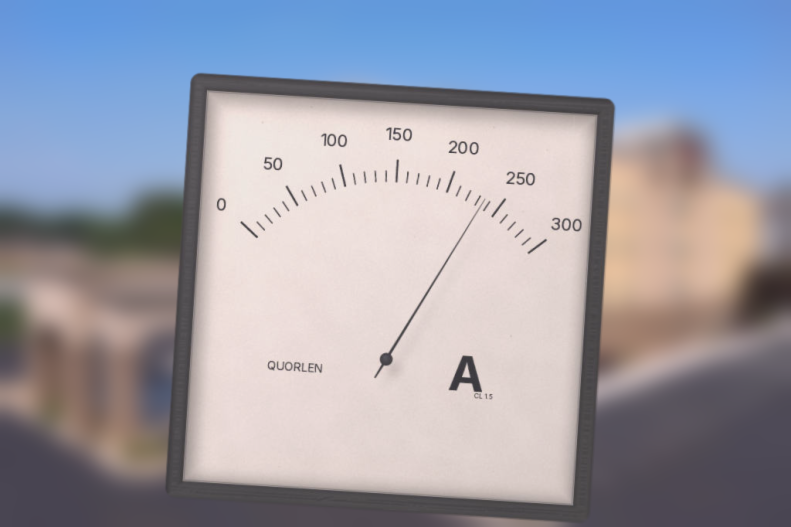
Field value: 235 A
